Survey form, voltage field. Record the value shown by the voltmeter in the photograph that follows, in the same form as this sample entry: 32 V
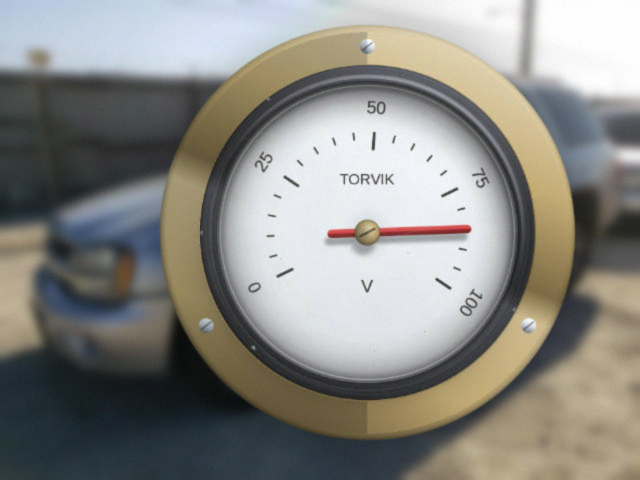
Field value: 85 V
